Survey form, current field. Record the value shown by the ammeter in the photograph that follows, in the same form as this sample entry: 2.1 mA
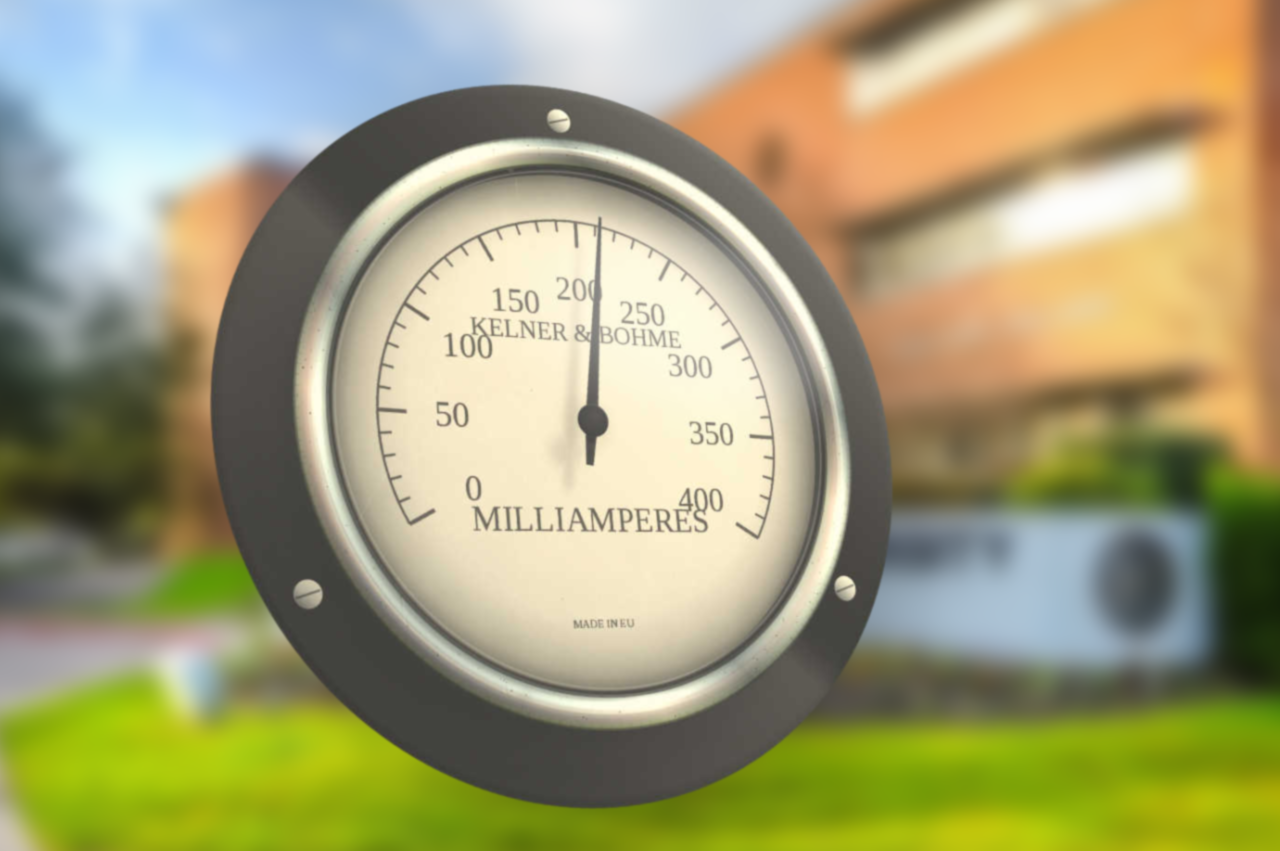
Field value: 210 mA
